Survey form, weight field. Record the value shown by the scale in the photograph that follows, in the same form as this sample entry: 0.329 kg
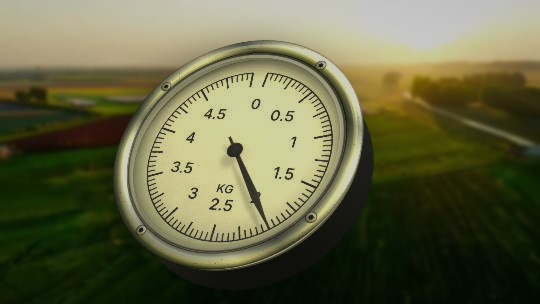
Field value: 2 kg
